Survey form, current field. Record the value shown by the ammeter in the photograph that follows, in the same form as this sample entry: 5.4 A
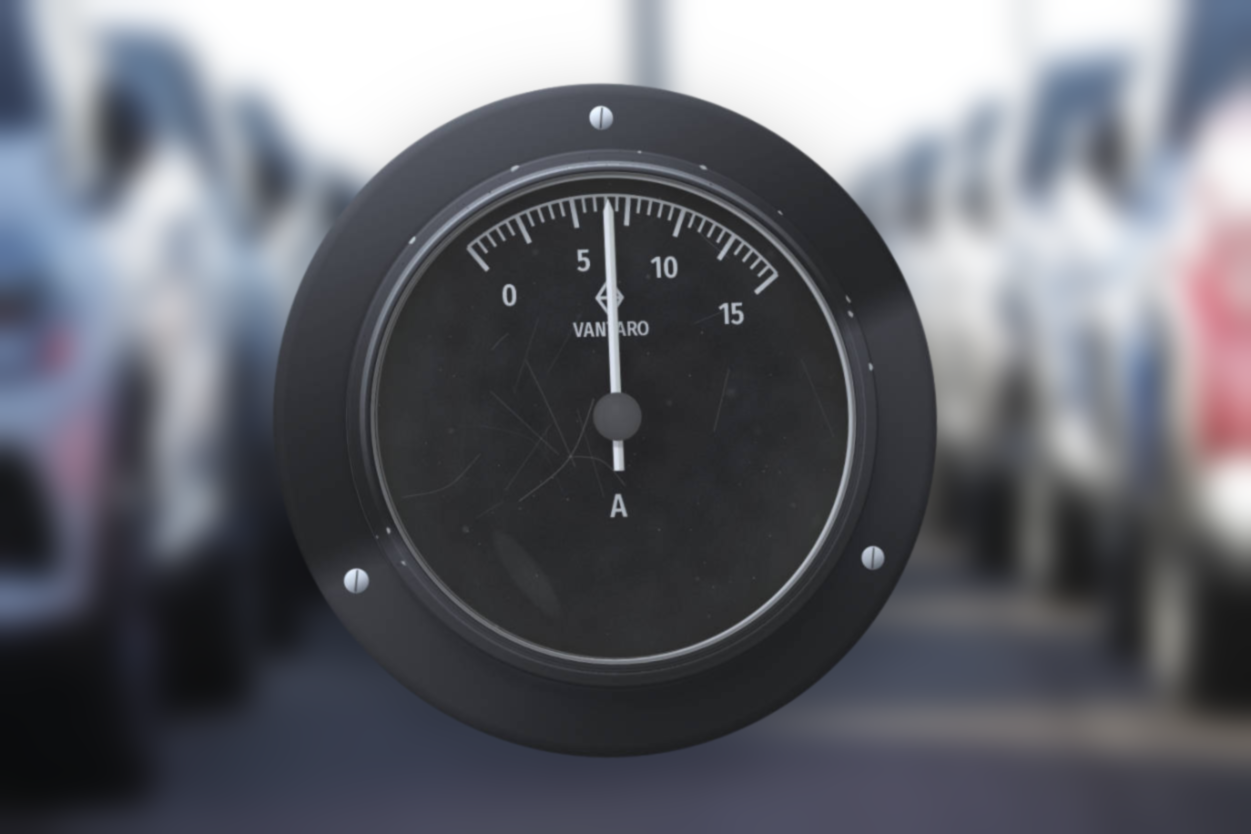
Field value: 6.5 A
